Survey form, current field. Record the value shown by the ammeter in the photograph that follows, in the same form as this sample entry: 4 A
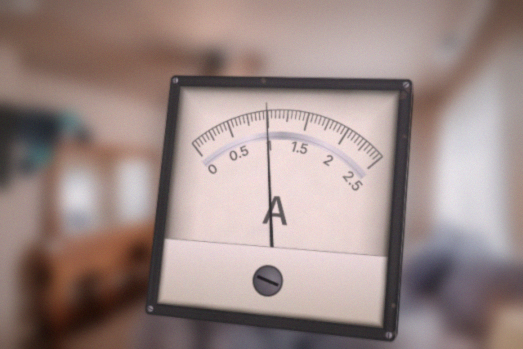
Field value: 1 A
